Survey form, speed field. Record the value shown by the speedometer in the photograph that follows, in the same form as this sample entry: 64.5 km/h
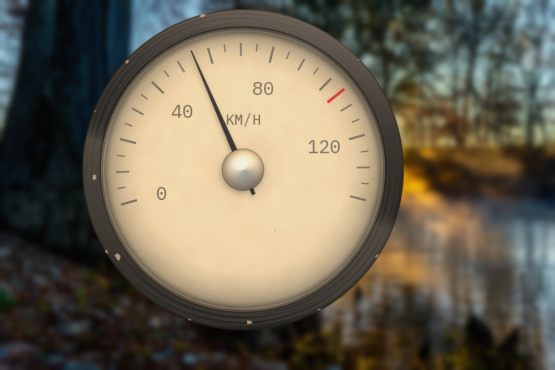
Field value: 55 km/h
